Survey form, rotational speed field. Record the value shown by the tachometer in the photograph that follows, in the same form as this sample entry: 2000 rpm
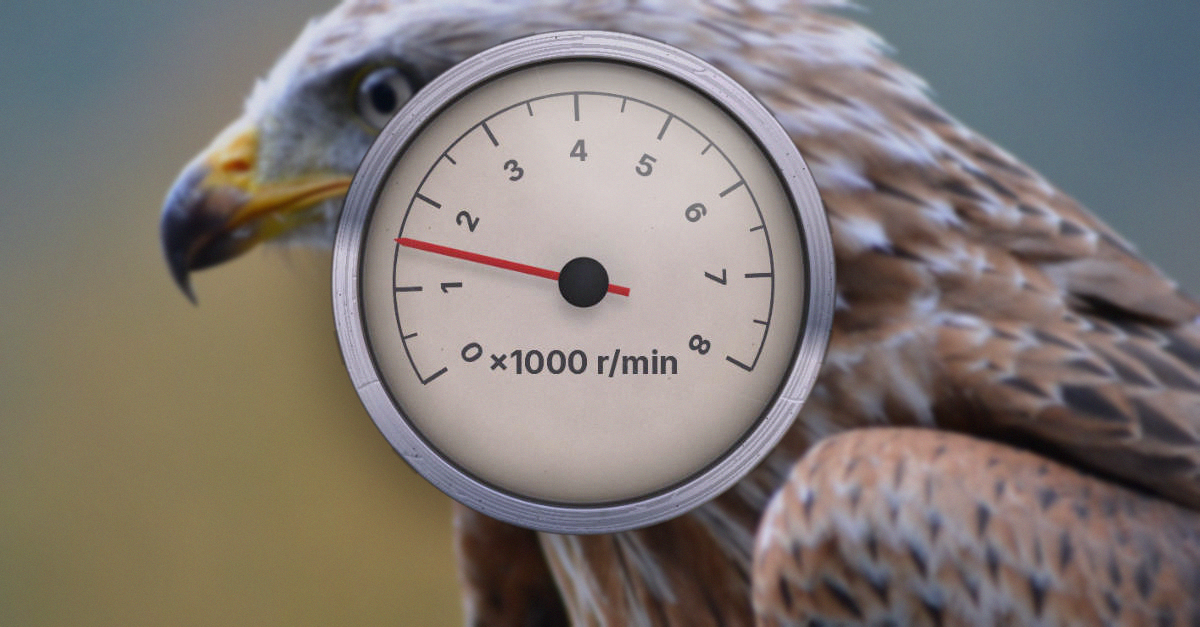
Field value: 1500 rpm
